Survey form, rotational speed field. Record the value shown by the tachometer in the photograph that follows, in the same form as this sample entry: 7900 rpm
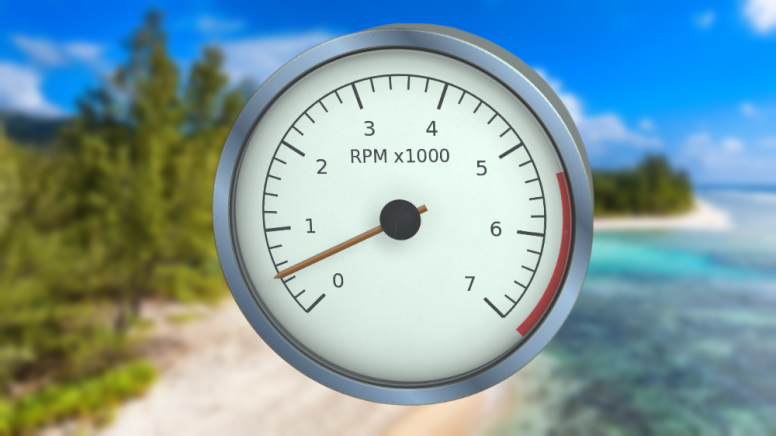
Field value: 500 rpm
